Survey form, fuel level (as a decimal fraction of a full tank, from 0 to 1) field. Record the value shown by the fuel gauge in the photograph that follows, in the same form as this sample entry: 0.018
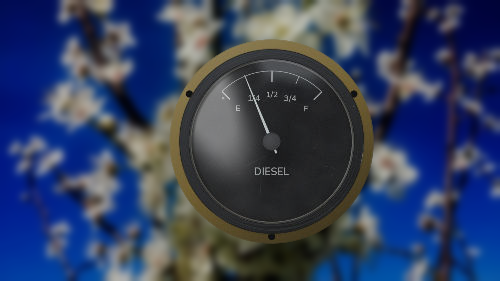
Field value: 0.25
